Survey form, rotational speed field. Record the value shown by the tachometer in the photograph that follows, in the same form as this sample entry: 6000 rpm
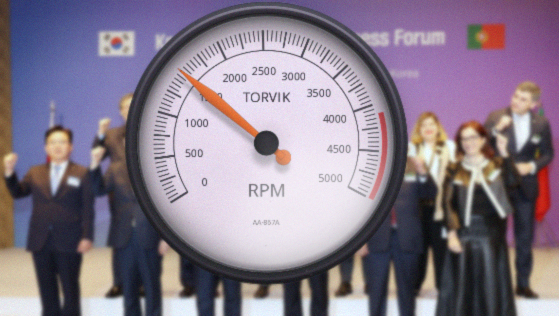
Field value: 1500 rpm
